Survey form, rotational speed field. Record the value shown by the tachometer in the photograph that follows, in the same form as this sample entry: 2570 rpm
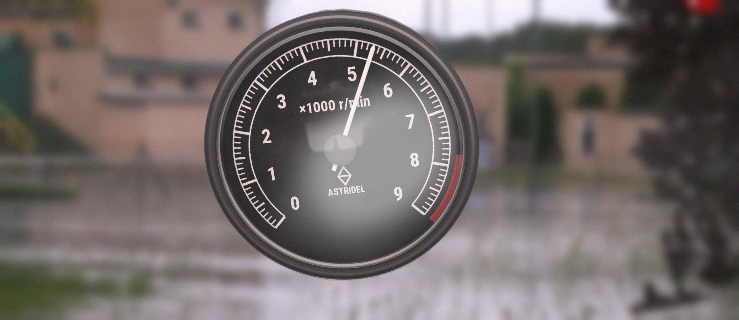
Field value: 5300 rpm
